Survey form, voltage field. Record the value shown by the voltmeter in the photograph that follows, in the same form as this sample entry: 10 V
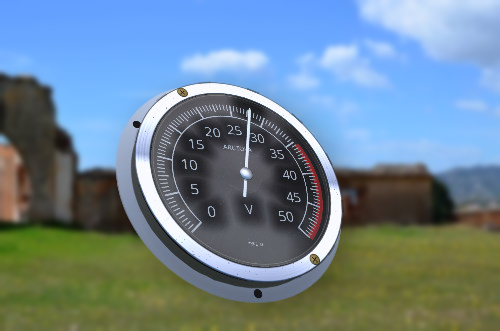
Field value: 27.5 V
